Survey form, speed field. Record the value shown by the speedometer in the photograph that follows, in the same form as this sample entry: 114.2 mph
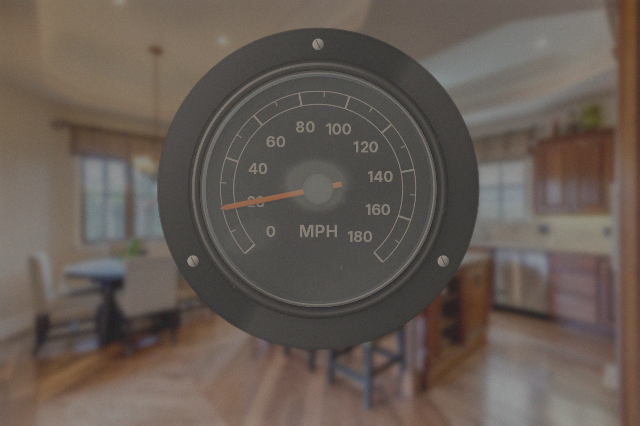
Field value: 20 mph
